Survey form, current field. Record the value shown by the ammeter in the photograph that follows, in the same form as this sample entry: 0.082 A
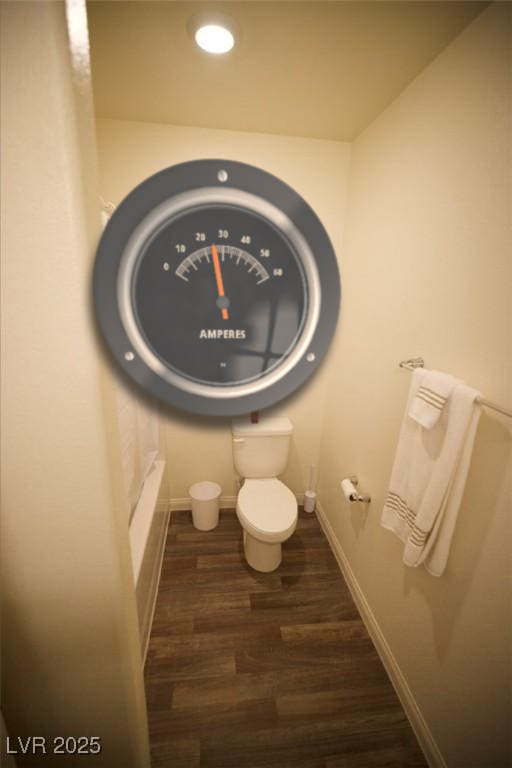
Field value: 25 A
